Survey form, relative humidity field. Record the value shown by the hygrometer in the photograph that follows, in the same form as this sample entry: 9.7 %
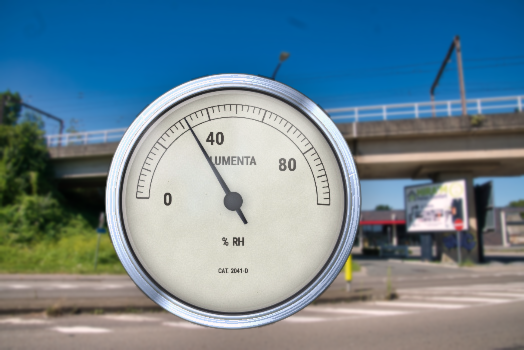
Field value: 32 %
